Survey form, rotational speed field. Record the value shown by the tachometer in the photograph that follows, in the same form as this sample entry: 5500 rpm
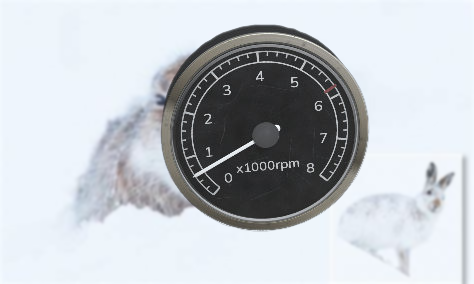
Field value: 600 rpm
